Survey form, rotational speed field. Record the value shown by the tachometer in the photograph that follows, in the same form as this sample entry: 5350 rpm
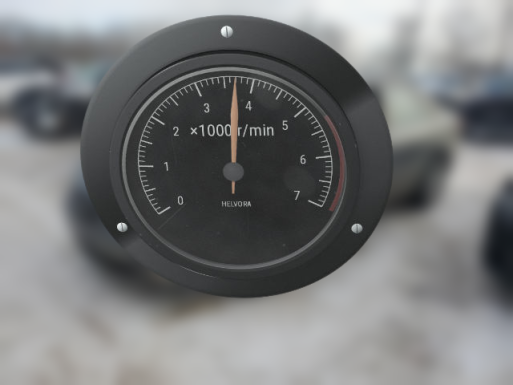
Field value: 3700 rpm
